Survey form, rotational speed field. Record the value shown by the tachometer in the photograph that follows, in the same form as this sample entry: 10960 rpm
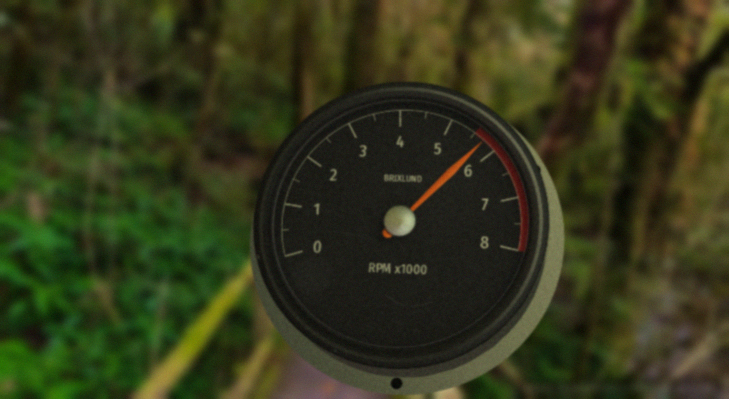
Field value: 5750 rpm
